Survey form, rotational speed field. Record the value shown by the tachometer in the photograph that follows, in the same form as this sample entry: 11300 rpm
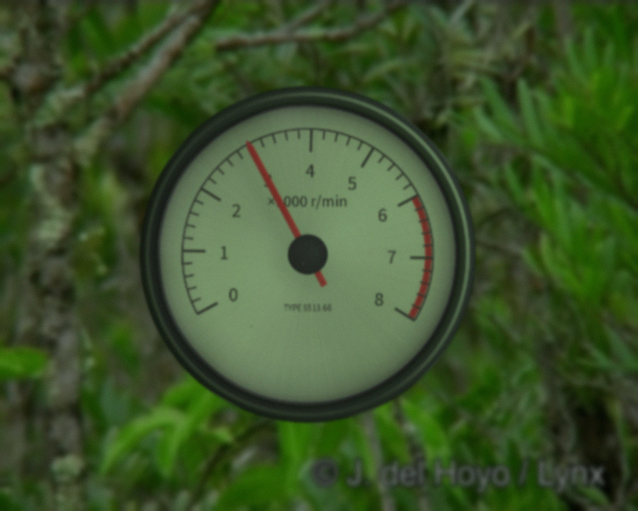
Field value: 3000 rpm
